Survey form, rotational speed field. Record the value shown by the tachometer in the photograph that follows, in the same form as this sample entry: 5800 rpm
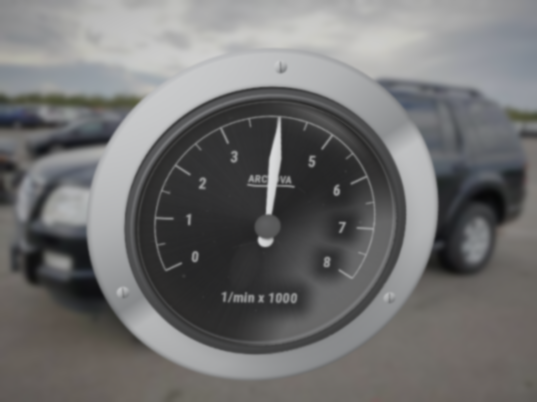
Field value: 4000 rpm
